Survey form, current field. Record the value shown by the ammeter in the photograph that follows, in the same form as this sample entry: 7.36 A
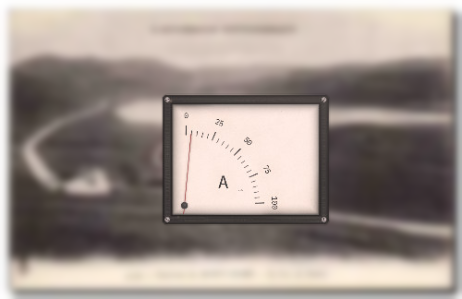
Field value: 5 A
